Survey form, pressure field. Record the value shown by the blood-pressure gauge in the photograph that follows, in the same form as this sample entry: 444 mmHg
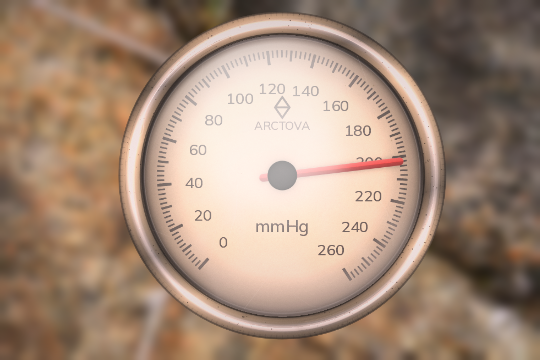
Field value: 202 mmHg
